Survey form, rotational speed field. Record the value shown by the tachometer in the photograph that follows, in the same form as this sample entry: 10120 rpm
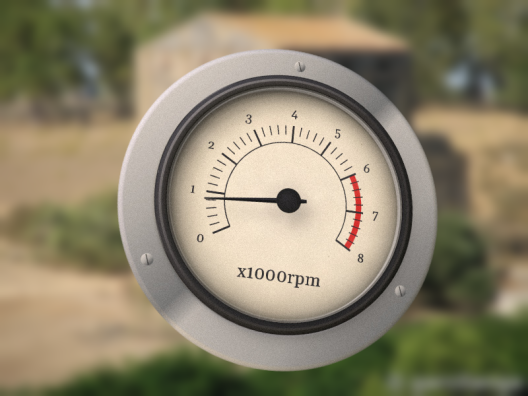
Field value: 800 rpm
